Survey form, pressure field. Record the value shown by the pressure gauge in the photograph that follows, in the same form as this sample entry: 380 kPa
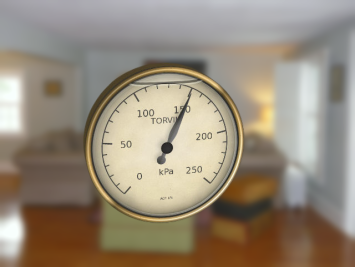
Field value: 150 kPa
